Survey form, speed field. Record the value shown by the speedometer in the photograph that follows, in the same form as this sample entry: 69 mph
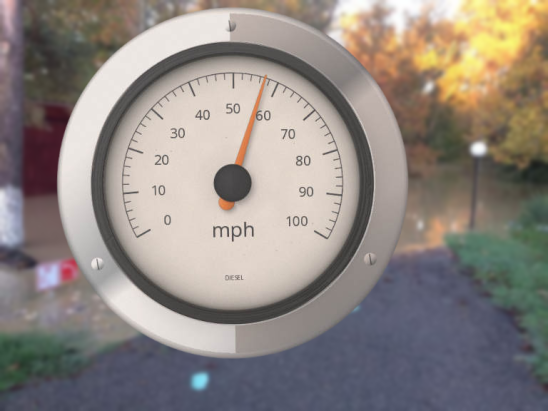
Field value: 57 mph
